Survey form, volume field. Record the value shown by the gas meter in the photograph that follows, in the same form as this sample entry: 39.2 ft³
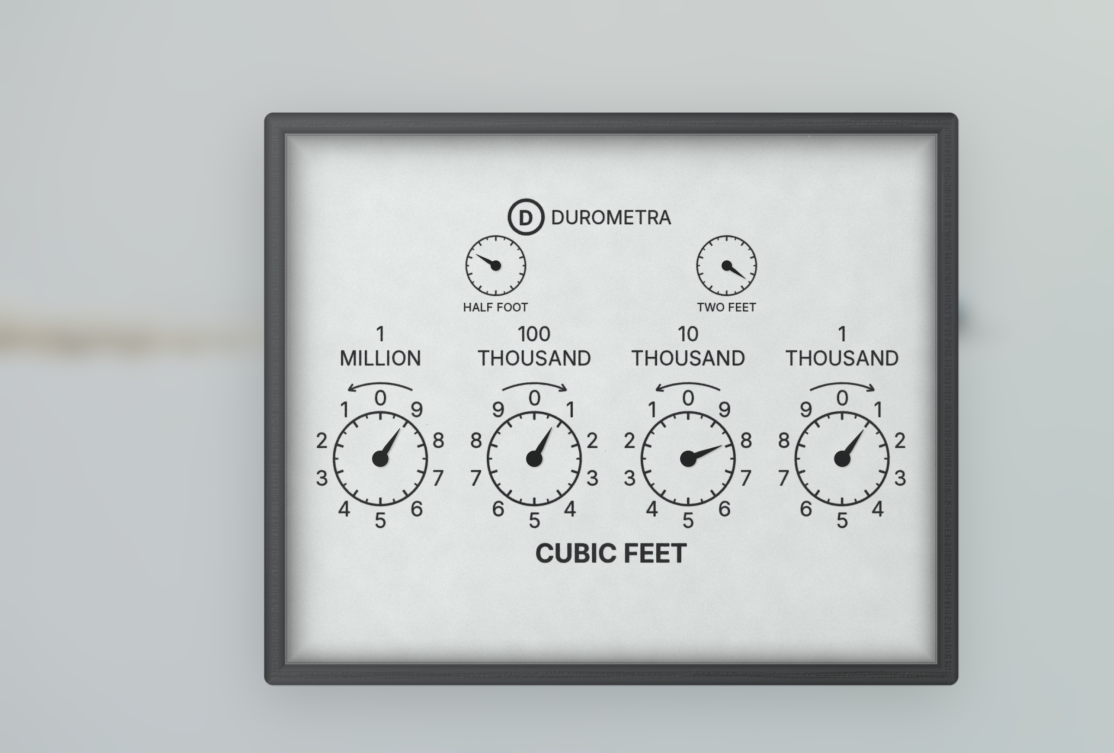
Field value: 908100 ft³
